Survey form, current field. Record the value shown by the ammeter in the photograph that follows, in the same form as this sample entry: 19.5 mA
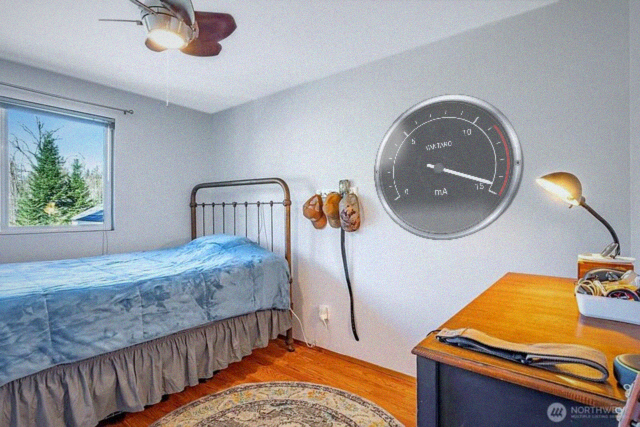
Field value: 14.5 mA
